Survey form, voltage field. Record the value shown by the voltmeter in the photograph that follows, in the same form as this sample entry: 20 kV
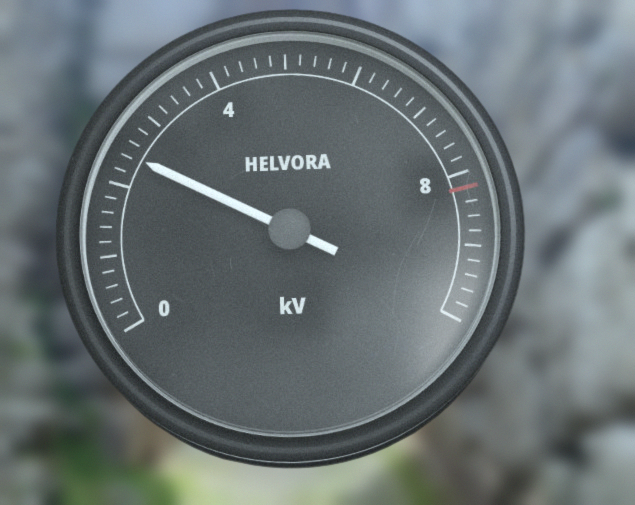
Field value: 2.4 kV
